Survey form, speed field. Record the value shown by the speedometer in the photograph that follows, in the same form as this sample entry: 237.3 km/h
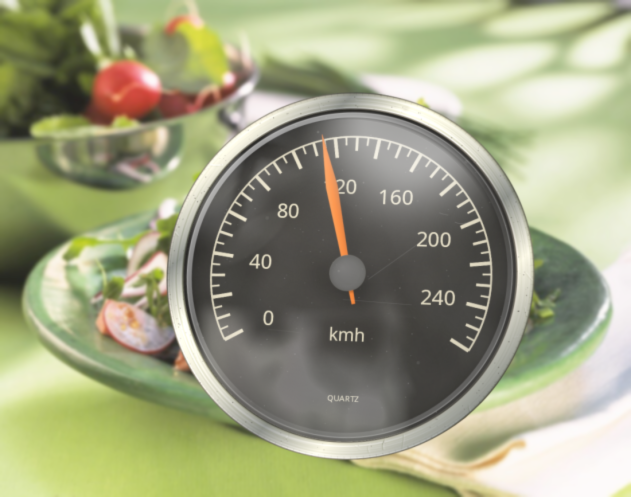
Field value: 115 km/h
